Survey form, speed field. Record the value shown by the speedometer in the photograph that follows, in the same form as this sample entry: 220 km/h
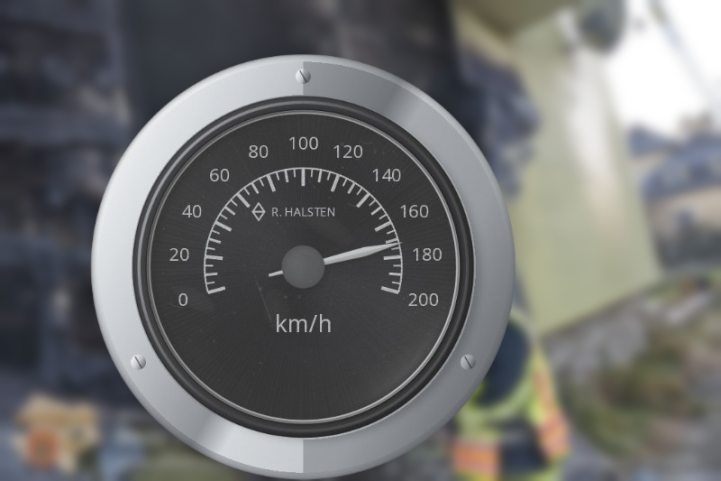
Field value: 172.5 km/h
